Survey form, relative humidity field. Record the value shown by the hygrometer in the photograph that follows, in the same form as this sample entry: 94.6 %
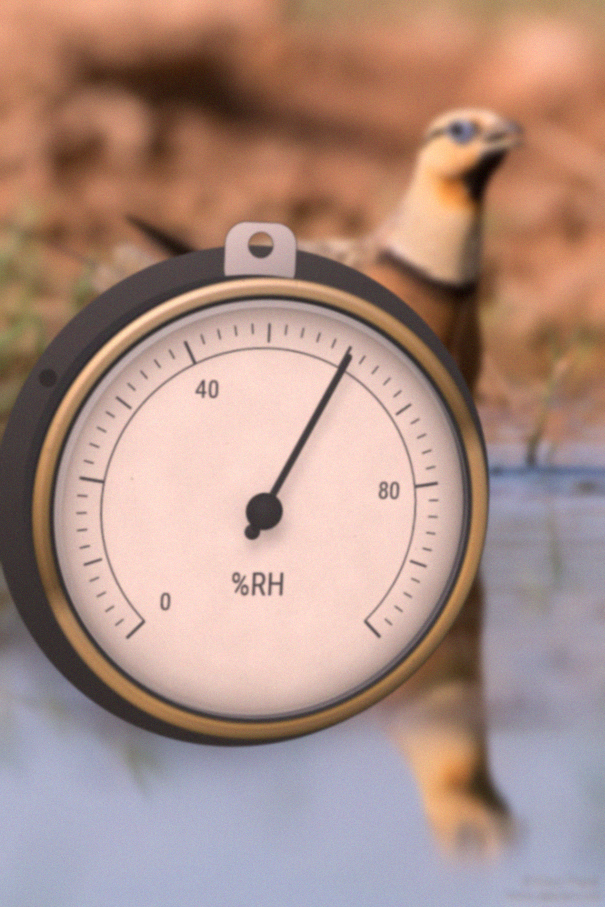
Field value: 60 %
